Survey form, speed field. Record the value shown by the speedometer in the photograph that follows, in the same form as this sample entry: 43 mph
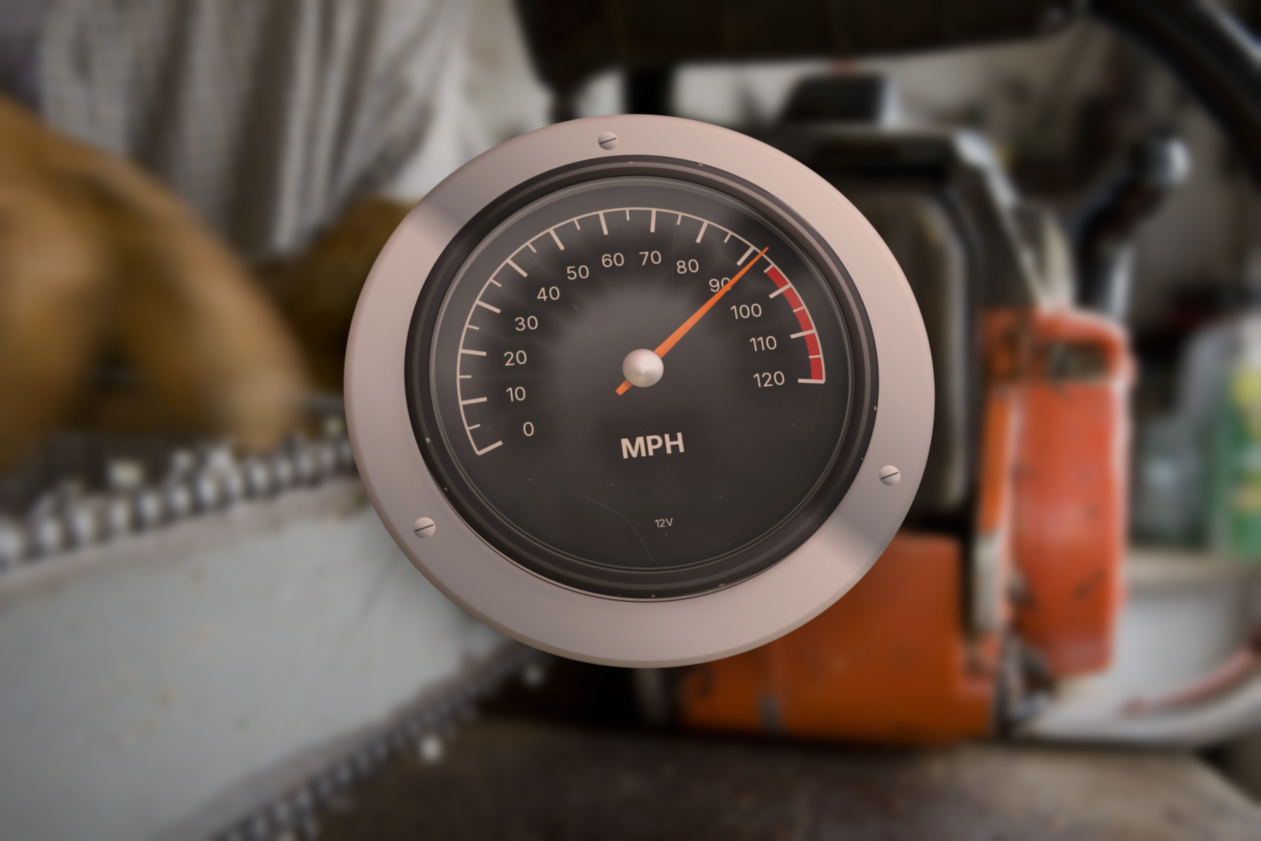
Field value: 92.5 mph
